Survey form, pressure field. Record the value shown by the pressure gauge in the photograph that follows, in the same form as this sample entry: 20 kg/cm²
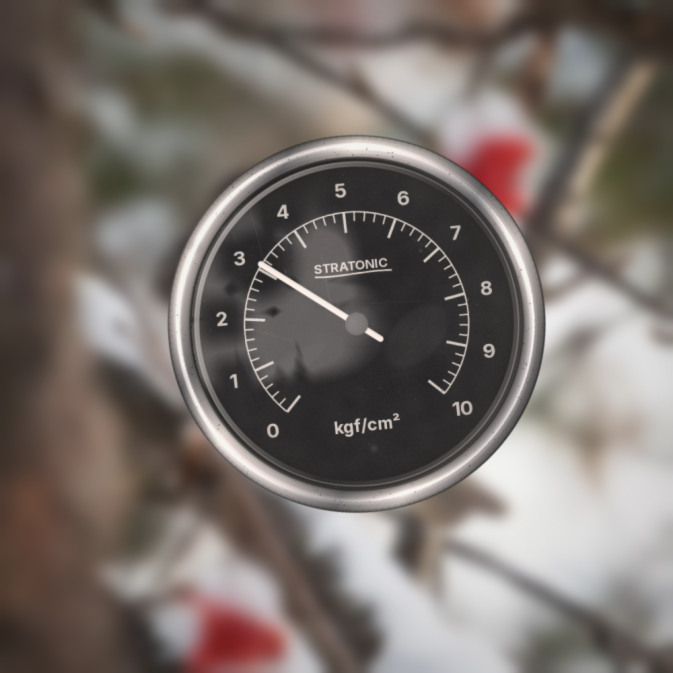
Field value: 3.1 kg/cm²
